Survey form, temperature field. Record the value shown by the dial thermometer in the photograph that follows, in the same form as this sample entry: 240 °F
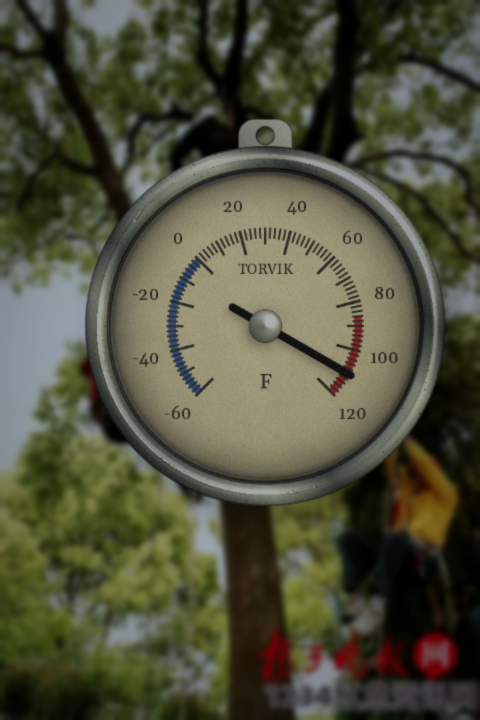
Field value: 110 °F
